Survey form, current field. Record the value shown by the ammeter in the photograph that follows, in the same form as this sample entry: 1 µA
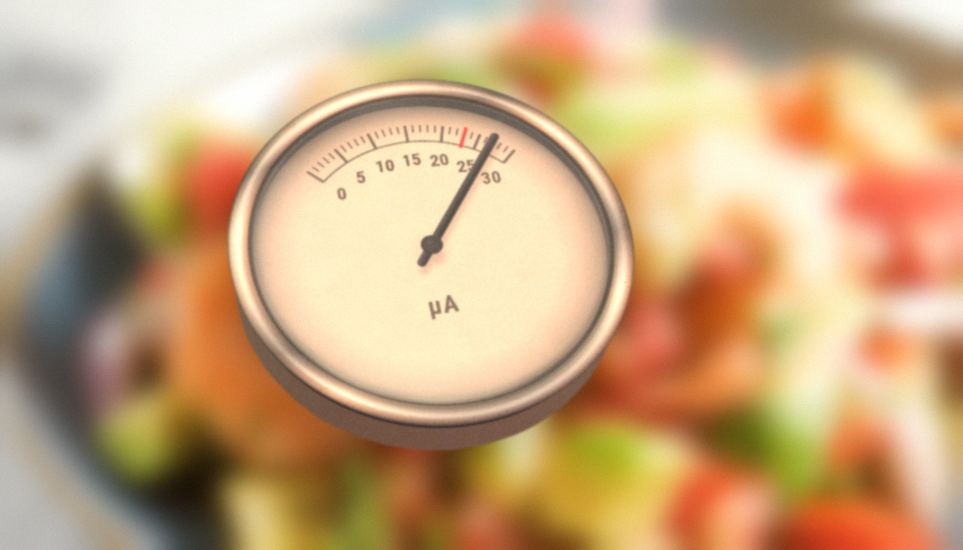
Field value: 27 µA
